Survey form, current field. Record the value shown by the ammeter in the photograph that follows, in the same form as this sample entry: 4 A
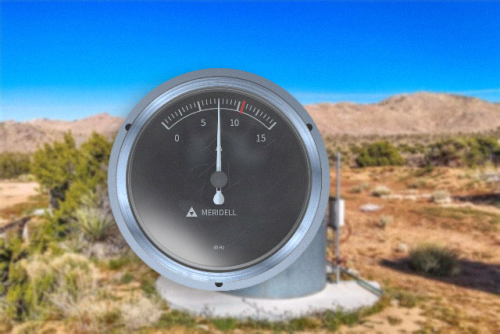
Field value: 7.5 A
